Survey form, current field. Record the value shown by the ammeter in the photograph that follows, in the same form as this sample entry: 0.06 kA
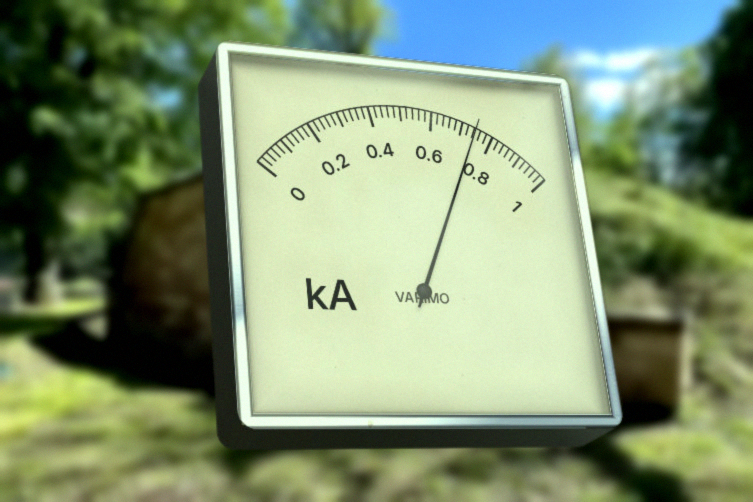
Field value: 0.74 kA
